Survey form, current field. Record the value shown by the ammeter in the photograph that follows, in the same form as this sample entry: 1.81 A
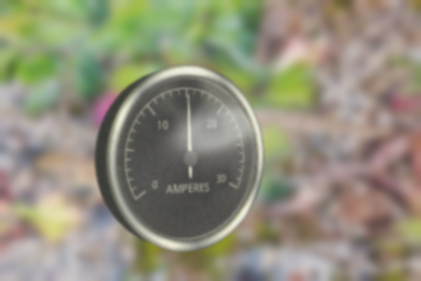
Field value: 15 A
